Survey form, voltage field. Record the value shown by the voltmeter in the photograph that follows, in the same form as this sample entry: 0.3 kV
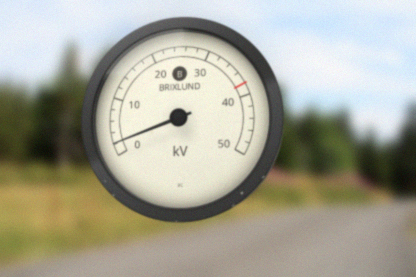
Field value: 2 kV
